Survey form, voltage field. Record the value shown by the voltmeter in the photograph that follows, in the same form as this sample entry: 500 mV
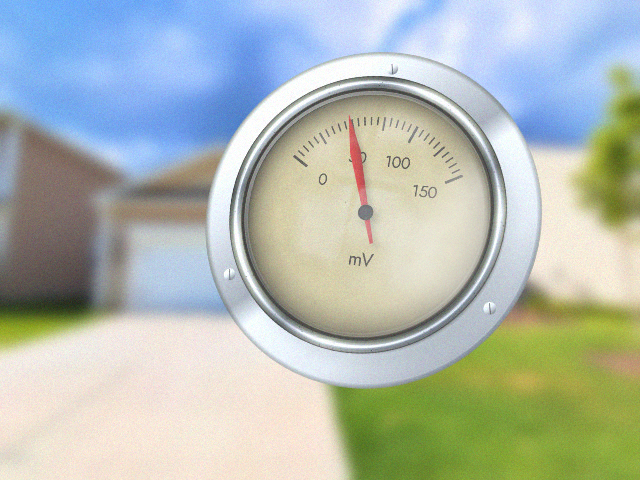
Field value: 50 mV
